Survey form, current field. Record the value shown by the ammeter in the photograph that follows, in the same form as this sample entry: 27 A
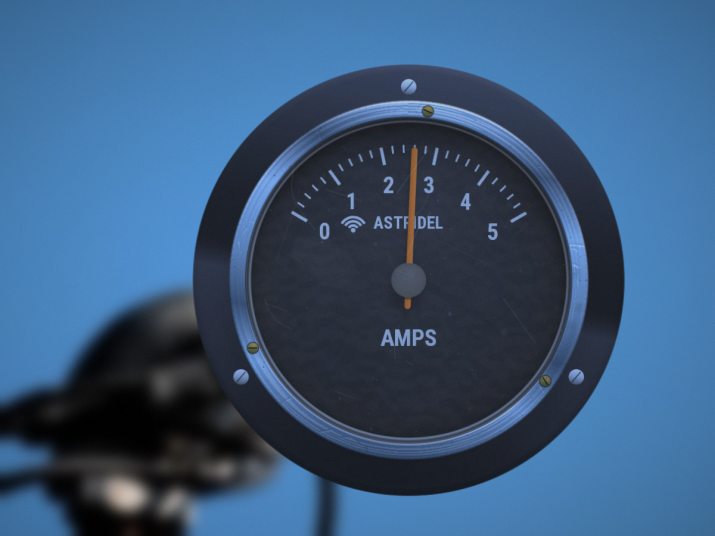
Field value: 2.6 A
